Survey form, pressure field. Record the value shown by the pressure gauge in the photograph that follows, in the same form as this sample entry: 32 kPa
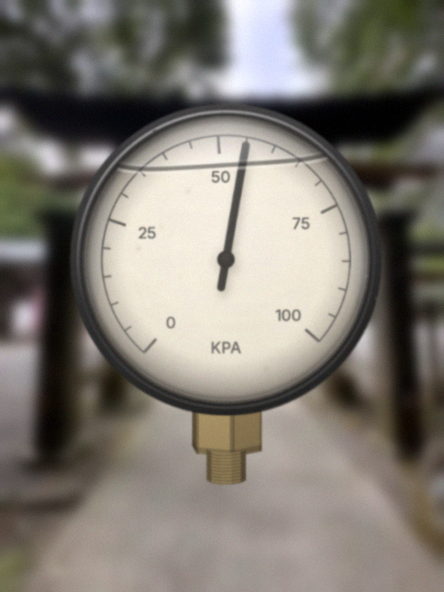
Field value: 55 kPa
